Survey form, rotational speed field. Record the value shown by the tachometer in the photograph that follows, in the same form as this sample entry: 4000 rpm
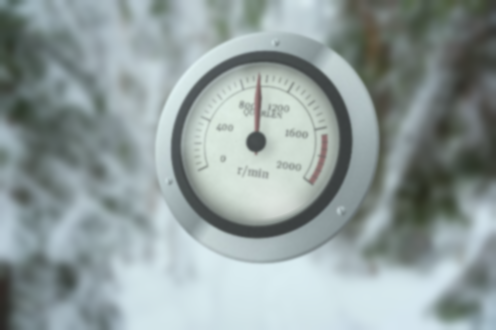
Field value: 950 rpm
